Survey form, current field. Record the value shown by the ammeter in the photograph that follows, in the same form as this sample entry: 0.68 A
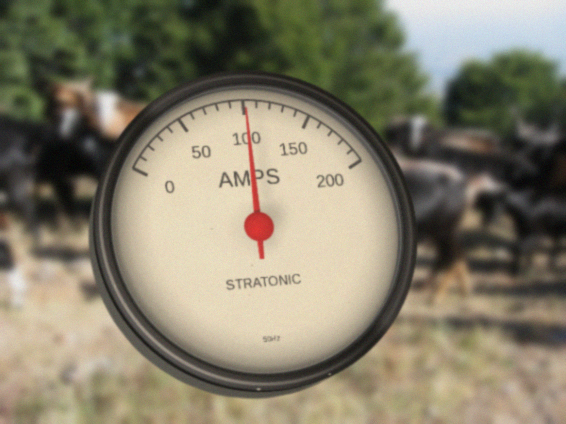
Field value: 100 A
